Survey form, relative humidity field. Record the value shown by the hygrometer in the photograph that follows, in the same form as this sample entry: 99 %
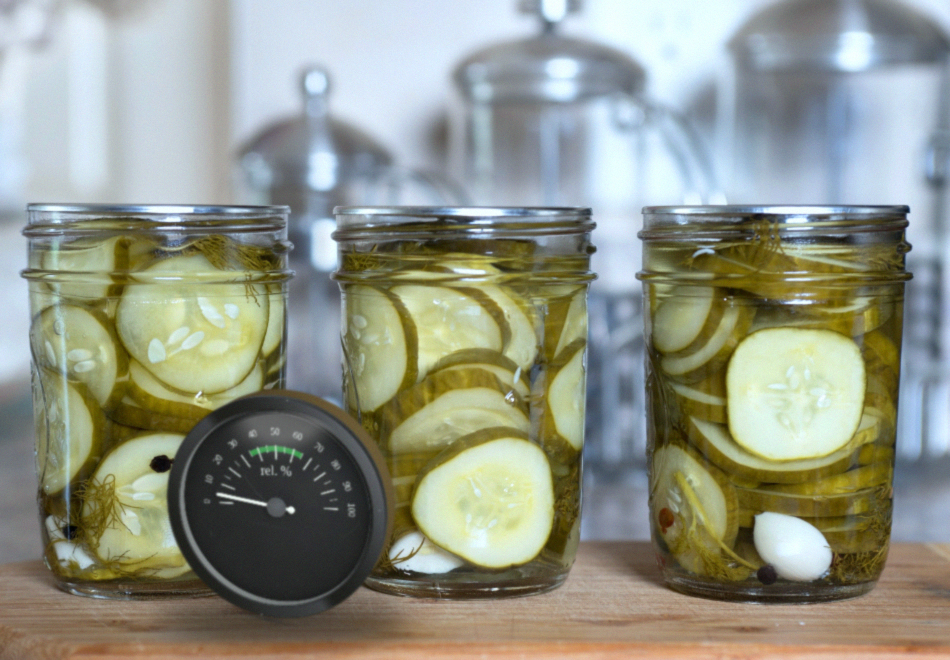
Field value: 5 %
